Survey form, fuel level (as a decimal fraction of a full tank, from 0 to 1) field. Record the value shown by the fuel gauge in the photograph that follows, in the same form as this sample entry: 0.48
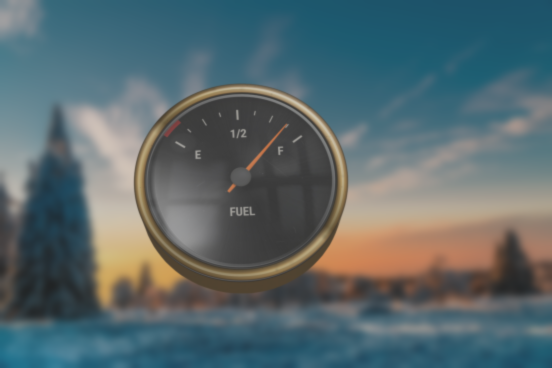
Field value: 0.875
